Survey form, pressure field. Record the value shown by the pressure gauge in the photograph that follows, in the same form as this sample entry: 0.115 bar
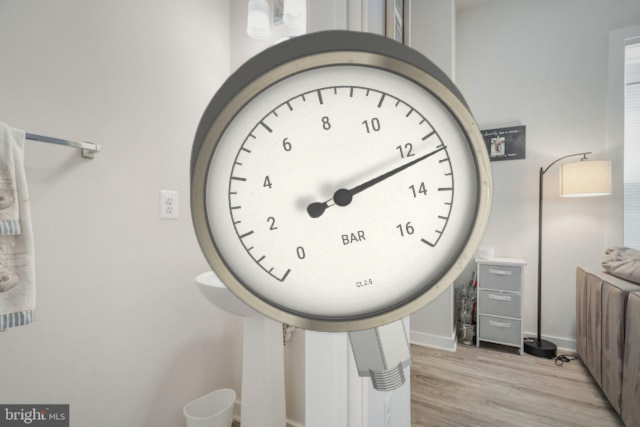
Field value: 12.5 bar
